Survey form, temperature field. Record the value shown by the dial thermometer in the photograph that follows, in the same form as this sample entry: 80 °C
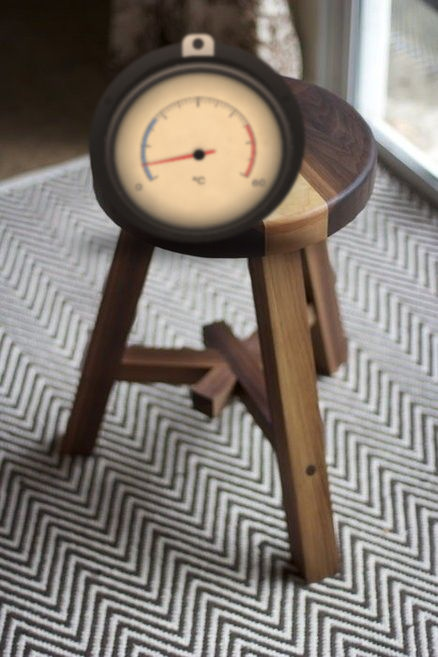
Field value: 5 °C
